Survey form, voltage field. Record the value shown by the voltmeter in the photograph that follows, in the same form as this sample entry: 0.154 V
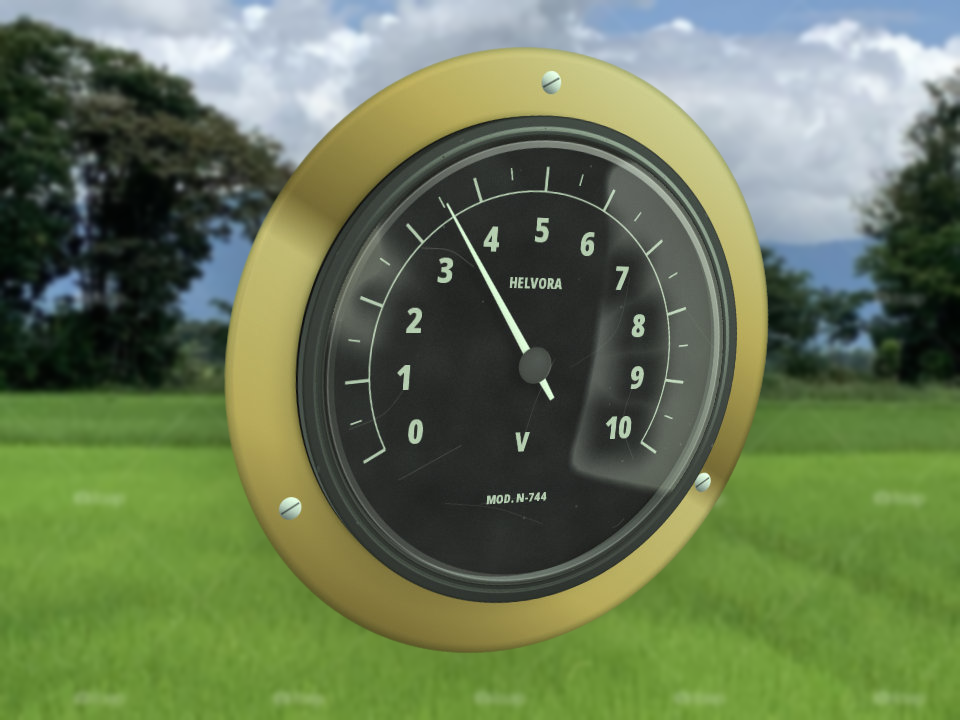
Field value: 3.5 V
